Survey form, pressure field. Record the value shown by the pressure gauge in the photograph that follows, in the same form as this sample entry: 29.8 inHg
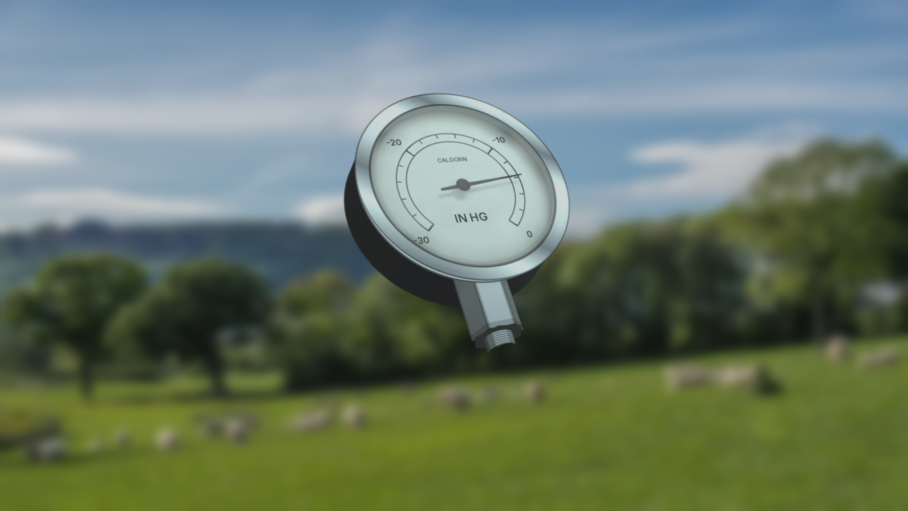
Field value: -6 inHg
